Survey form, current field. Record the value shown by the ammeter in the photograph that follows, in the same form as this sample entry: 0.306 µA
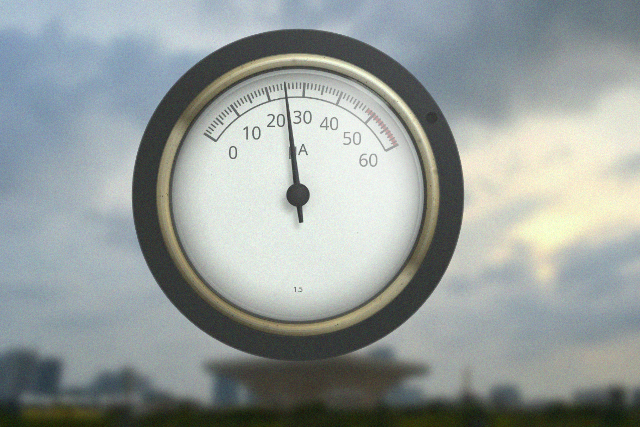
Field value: 25 µA
